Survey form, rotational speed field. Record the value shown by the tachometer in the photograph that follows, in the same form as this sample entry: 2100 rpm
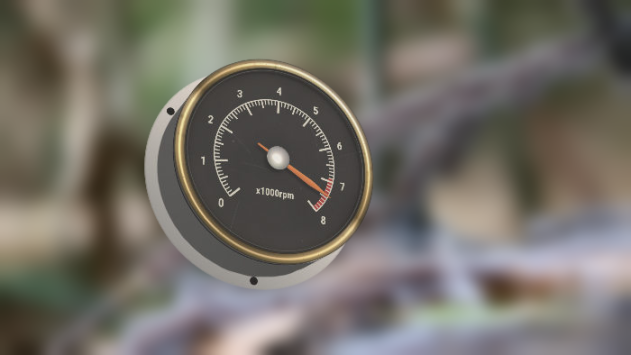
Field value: 7500 rpm
